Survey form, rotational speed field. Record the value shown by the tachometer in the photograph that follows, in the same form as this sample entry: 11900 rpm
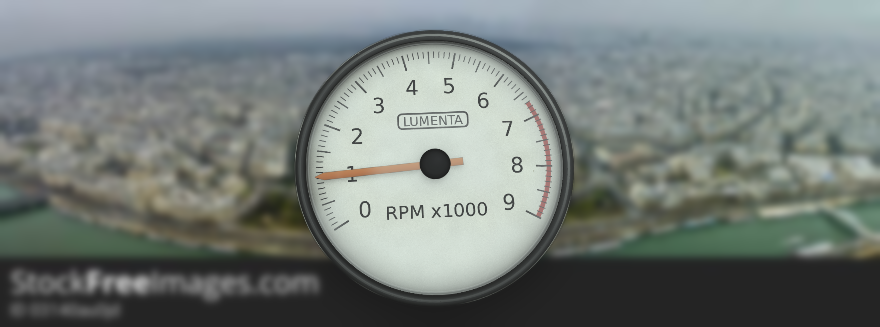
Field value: 1000 rpm
